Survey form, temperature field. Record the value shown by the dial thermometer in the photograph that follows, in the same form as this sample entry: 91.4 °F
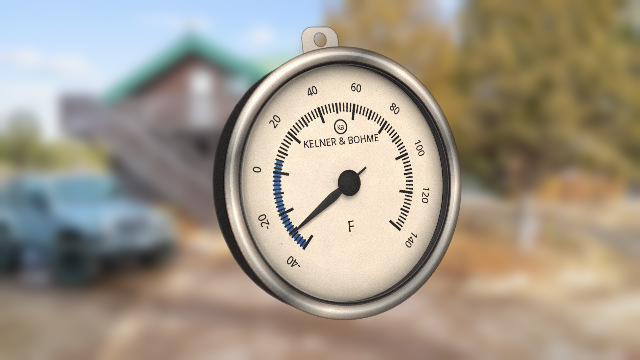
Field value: -30 °F
